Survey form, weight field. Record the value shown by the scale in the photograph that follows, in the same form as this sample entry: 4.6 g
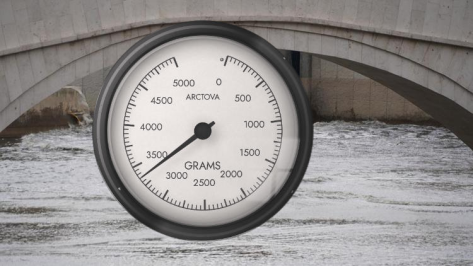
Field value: 3350 g
